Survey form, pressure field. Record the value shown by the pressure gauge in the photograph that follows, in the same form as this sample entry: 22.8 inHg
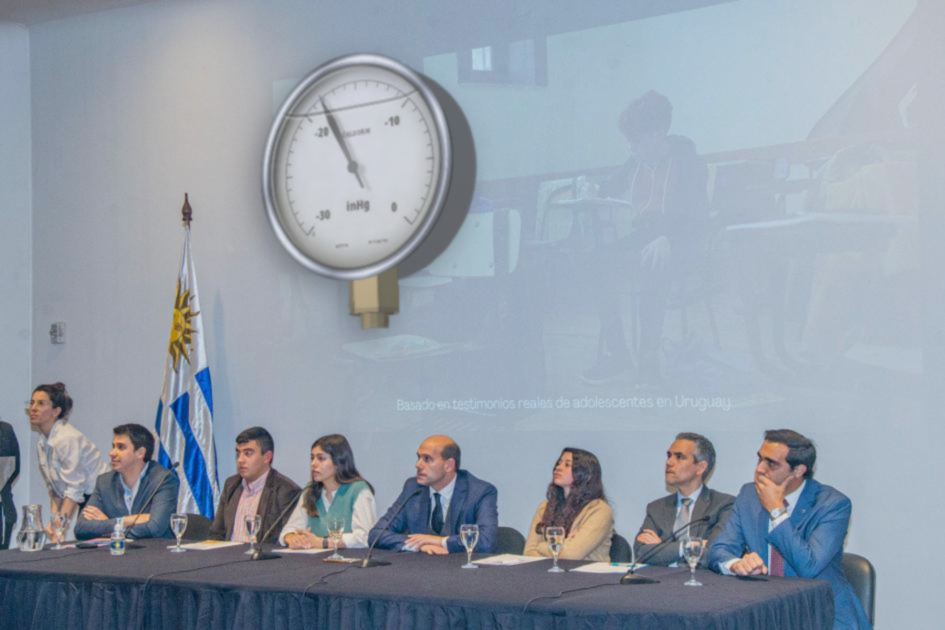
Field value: -18 inHg
